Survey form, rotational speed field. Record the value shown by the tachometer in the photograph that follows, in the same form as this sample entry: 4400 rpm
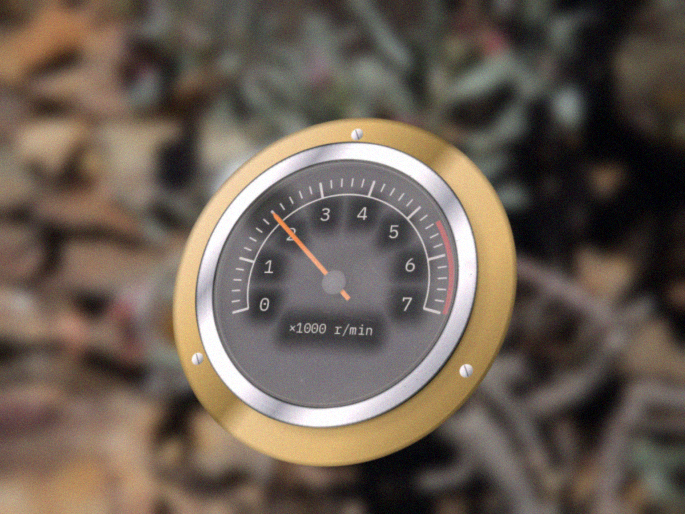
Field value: 2000 rpm
